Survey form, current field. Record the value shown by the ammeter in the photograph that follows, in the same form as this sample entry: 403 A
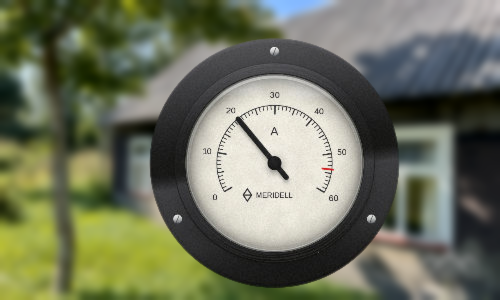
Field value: 20 A
